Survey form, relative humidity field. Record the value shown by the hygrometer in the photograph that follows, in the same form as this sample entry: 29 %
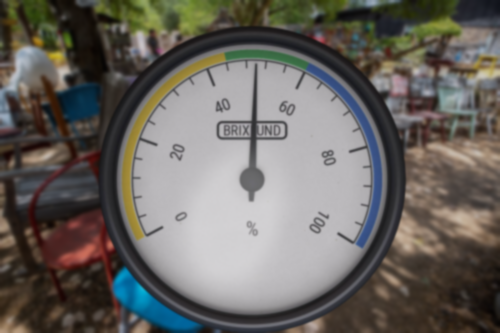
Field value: 50 %
